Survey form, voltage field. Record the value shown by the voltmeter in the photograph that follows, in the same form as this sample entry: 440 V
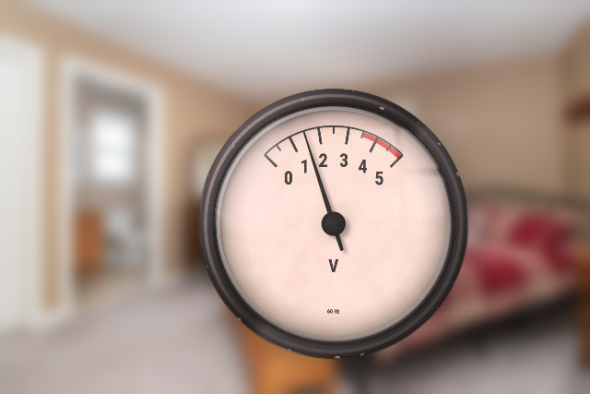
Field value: 1.5 V
